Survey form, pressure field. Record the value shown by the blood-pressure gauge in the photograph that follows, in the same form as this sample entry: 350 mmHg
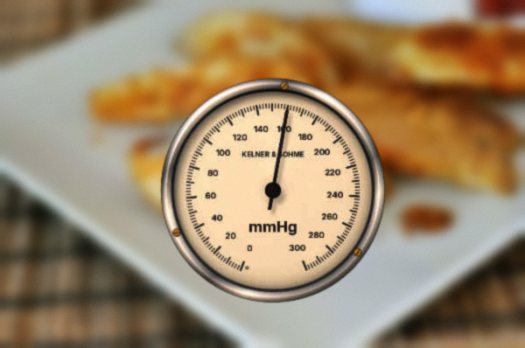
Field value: 160 mmHg
